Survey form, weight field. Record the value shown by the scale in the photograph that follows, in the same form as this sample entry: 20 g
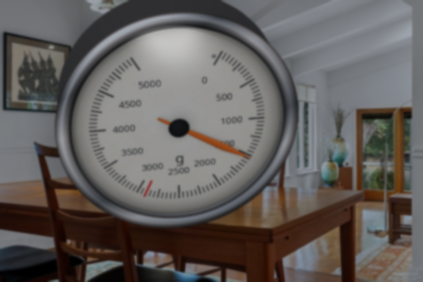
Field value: 1500 g
